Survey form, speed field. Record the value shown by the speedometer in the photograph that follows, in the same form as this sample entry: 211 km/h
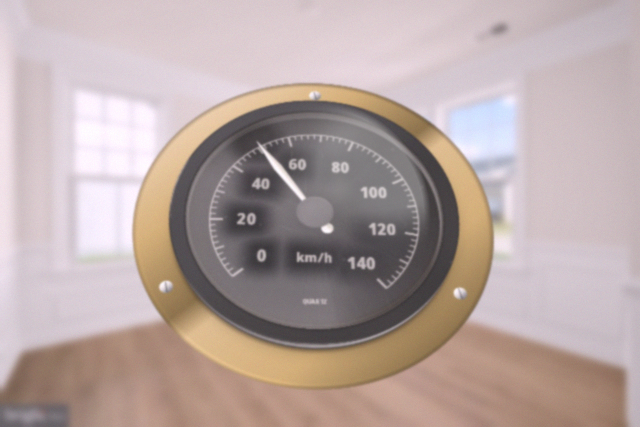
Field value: 50 km/h
